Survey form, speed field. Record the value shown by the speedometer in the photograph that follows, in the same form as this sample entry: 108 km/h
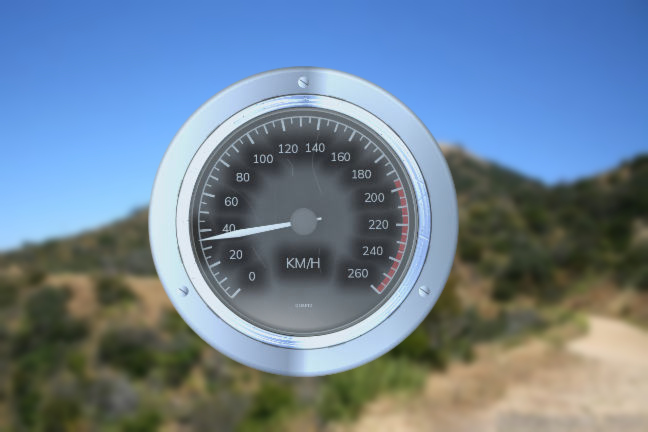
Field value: 35 km/h
